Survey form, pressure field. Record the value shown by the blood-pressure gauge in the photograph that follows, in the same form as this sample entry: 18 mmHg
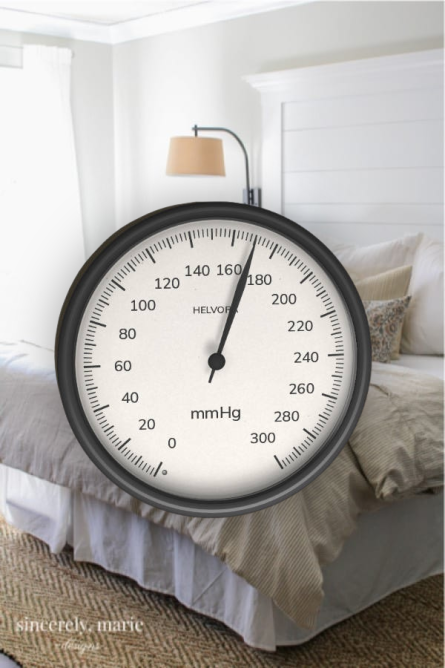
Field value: 170 mmHg
